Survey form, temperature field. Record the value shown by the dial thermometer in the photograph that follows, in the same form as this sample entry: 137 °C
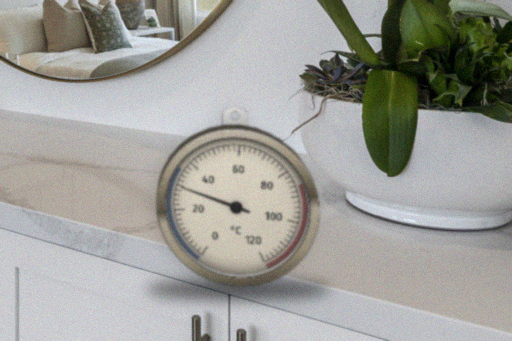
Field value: 30 °C
